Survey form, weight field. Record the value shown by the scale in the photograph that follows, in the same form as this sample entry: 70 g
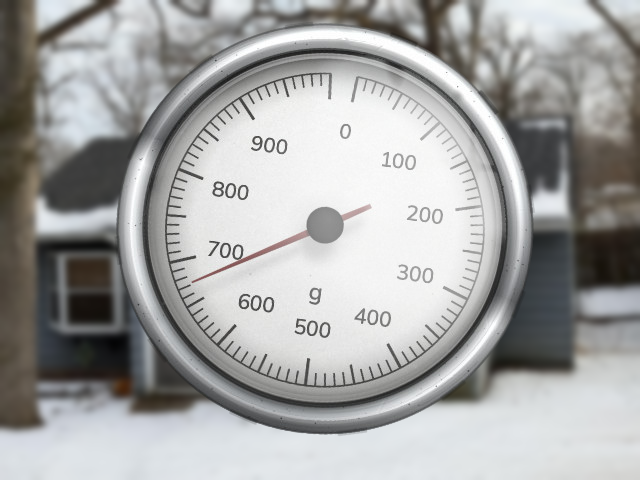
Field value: 670 g
